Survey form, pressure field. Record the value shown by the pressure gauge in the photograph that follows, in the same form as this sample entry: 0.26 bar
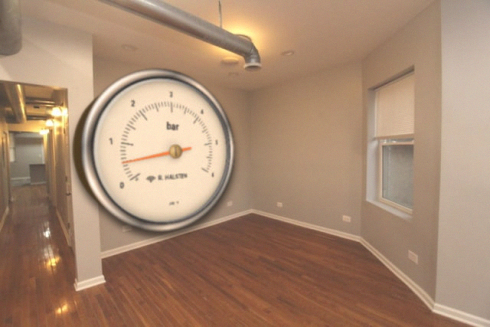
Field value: 0.5 bar
